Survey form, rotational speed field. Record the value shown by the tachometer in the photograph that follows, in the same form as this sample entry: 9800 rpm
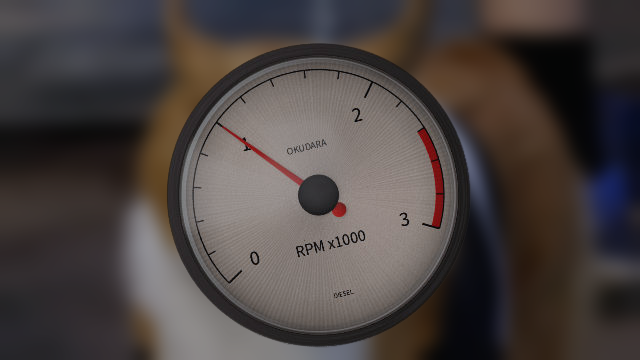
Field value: 1000 rpm
